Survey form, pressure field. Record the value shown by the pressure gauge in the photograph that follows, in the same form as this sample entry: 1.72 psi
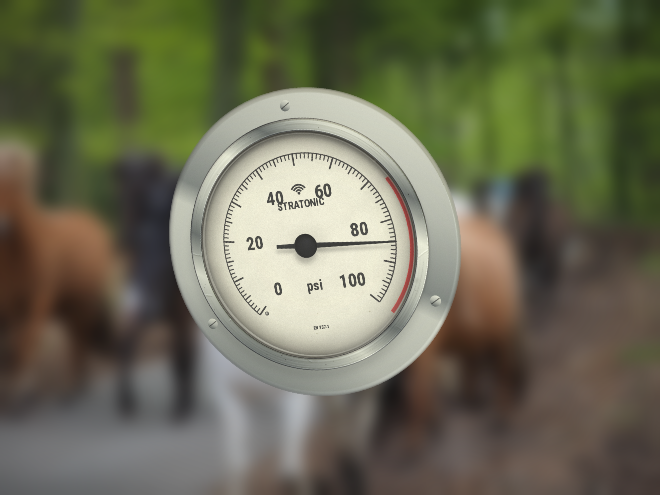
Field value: 85 psi
